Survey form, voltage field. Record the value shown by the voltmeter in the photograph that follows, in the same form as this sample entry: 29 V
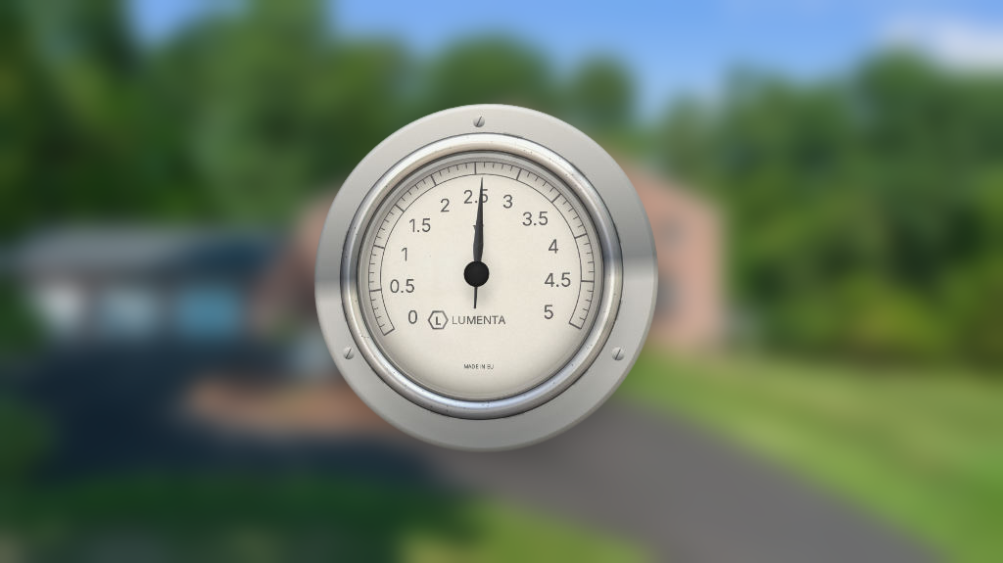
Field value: 2.6 V
